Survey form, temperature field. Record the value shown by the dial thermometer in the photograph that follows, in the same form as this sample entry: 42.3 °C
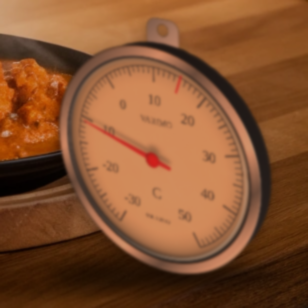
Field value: -10 °C
